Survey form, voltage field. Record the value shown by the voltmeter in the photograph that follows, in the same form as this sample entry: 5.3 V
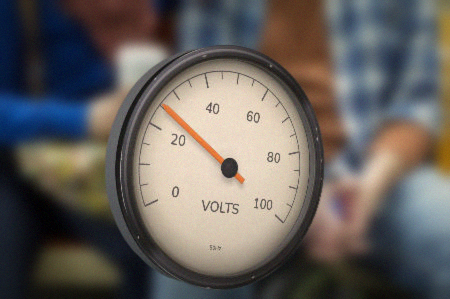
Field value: 25 V
